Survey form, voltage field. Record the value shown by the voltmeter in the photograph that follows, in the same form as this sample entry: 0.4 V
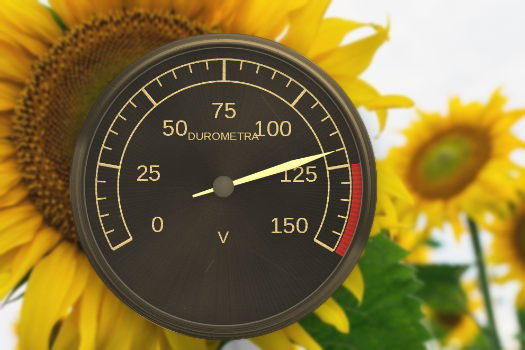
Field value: 120 V
